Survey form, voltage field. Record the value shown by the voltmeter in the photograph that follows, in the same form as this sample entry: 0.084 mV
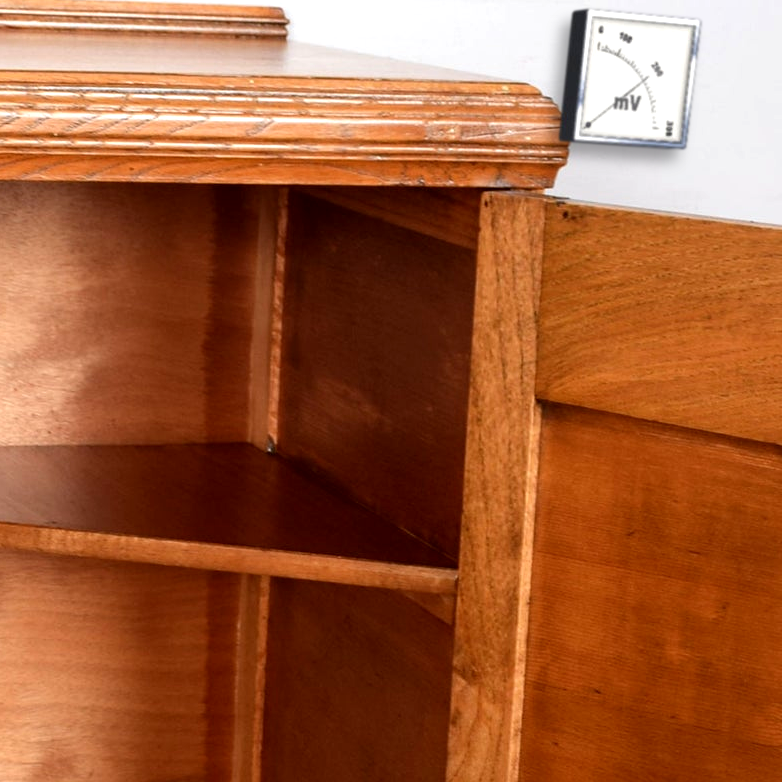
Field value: 200 mV
